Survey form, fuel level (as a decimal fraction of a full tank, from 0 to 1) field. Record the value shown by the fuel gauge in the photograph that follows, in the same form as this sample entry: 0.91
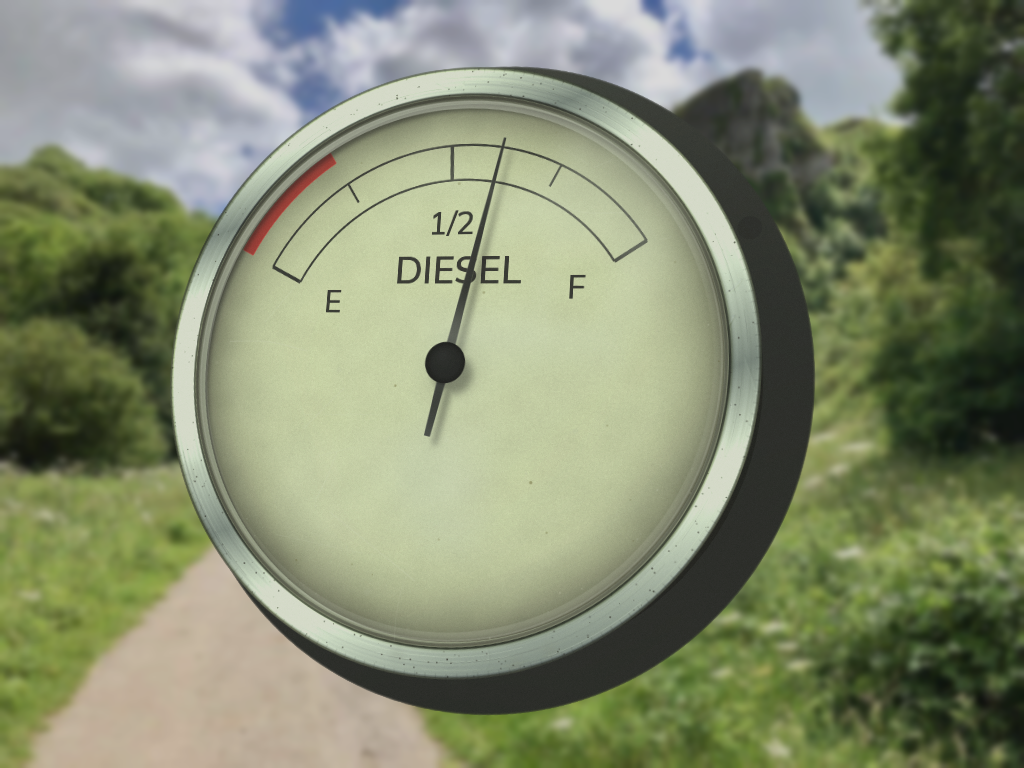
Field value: 0.625
